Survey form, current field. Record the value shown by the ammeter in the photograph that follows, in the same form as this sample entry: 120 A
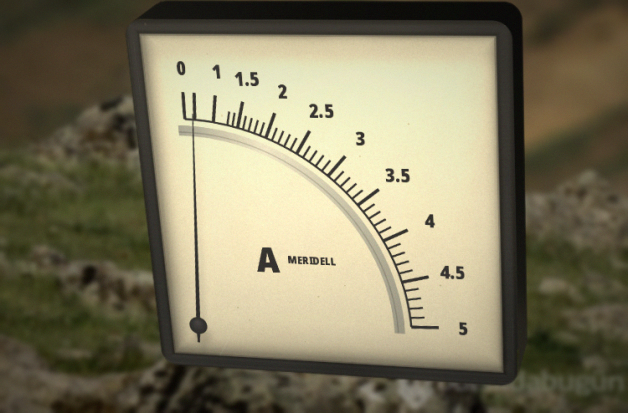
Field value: 0.5 A
